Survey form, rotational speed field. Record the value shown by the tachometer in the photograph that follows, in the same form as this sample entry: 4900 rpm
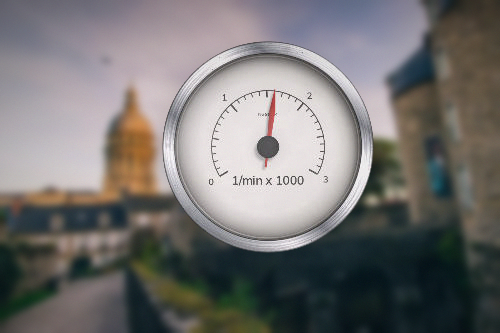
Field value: 1600 rpm
